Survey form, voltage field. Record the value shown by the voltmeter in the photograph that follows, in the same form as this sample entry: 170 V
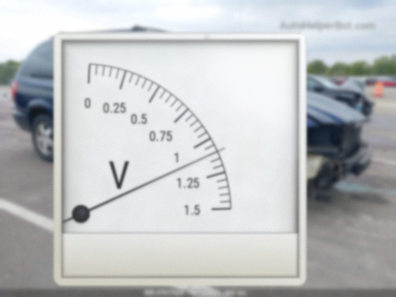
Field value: 1.1 V
